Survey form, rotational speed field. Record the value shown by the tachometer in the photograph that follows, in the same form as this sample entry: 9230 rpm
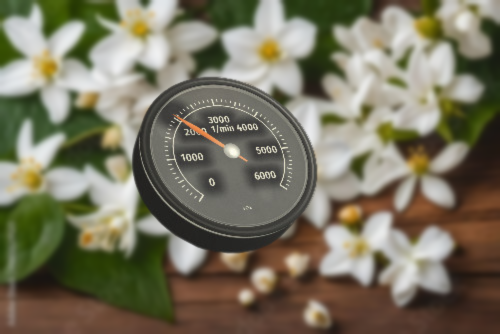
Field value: 2000 rpm
